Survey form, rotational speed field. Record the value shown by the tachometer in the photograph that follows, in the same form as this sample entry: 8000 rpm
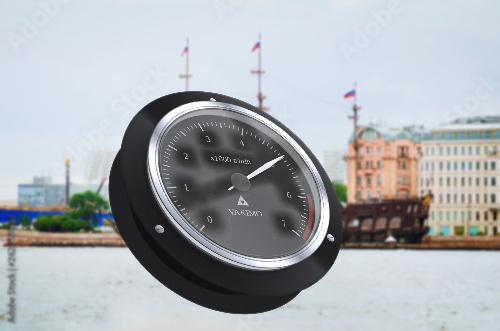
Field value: 5000 rpm
